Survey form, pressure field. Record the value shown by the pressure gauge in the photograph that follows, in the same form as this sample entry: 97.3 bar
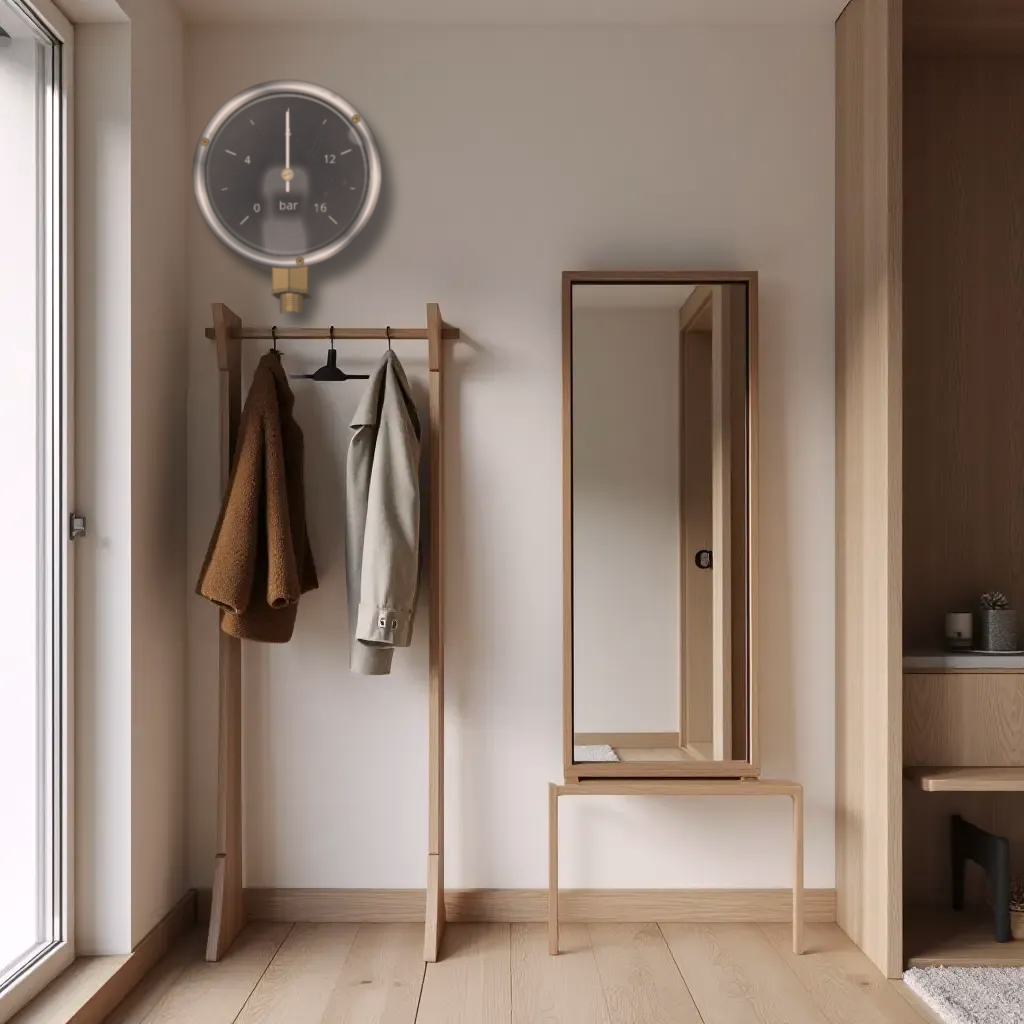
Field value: 8 bar
